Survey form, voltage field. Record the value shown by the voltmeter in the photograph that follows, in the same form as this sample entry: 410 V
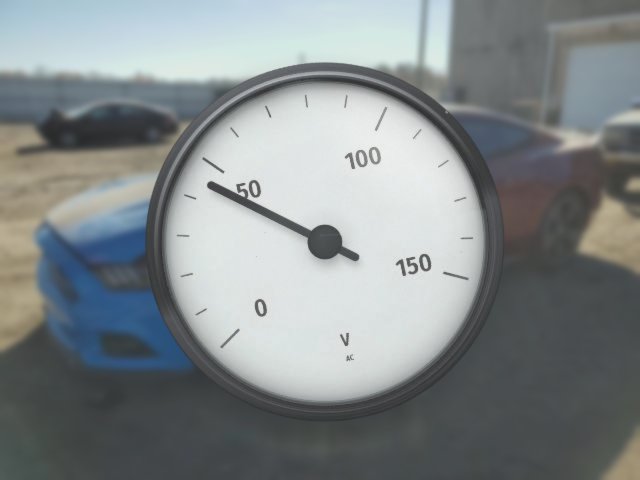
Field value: 45 V
